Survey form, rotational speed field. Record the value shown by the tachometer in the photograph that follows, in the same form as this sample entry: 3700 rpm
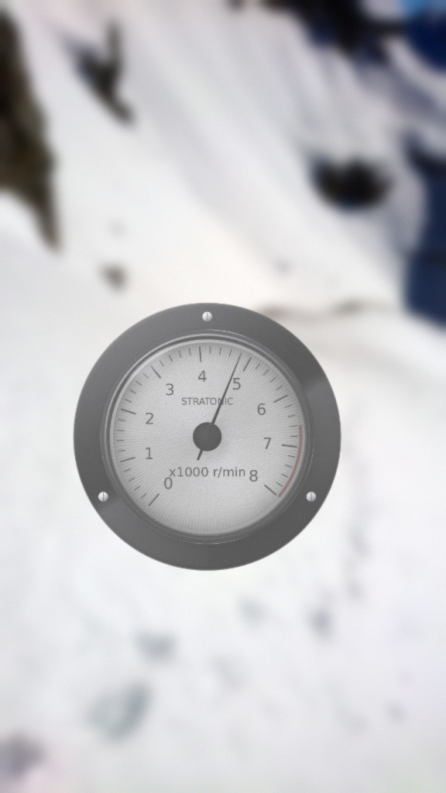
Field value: 4800 rpm
